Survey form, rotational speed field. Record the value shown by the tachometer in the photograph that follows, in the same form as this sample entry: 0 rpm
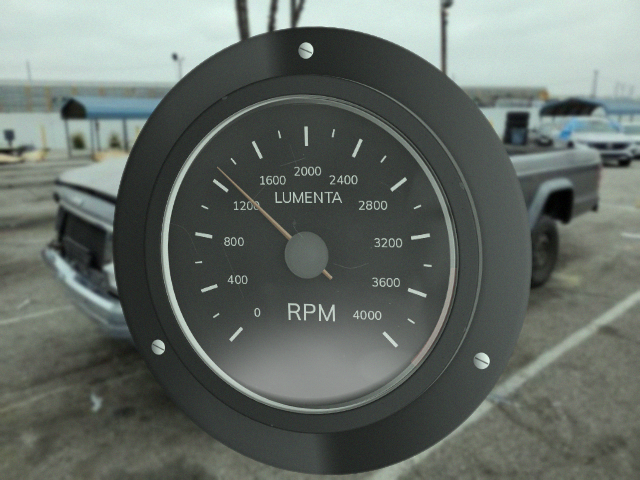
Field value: 1300 rpm
